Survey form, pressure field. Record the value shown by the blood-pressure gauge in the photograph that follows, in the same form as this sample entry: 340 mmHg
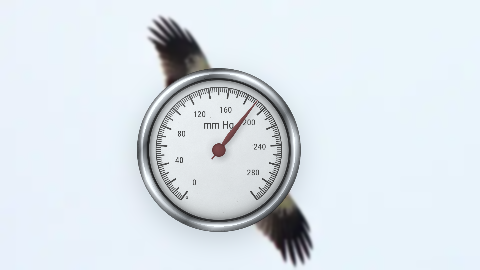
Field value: 190 mmHg
